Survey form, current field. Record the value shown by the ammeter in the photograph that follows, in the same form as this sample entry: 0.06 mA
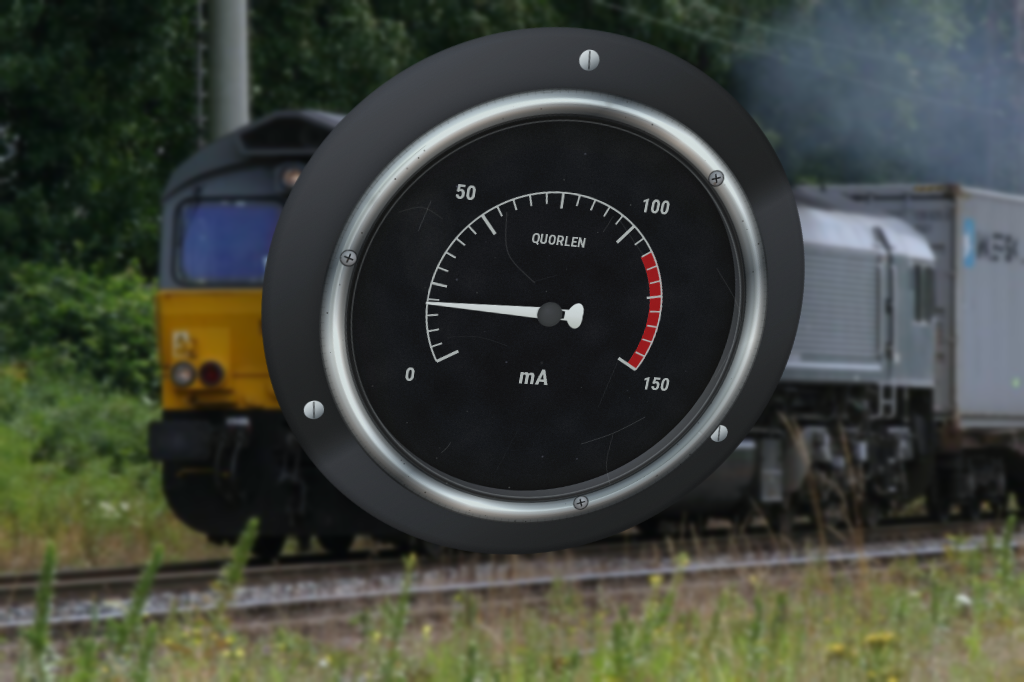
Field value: 20 mA
